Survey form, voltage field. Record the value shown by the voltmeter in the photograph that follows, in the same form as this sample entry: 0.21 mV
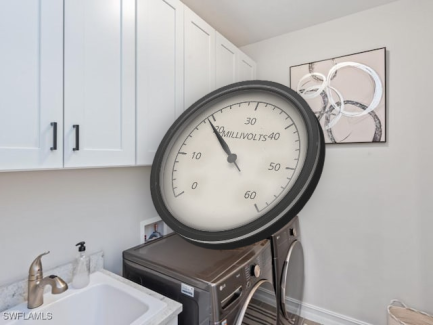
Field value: 19 mV
